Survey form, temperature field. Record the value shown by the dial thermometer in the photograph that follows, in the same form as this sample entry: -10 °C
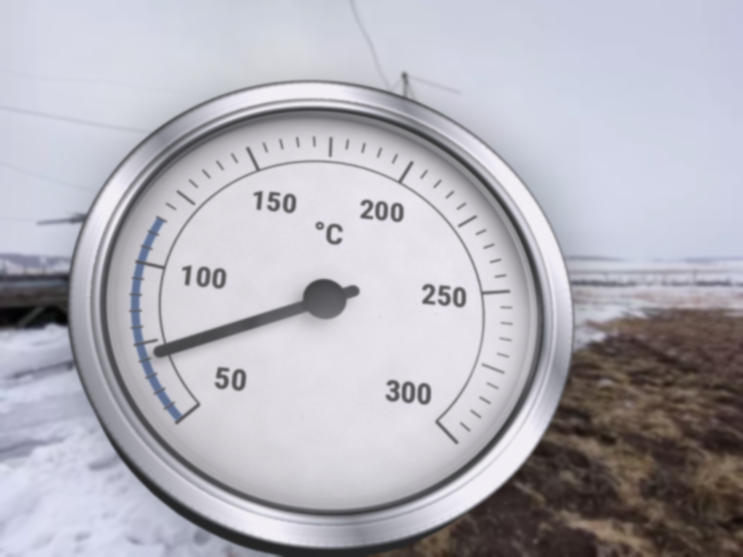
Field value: 70 °C
